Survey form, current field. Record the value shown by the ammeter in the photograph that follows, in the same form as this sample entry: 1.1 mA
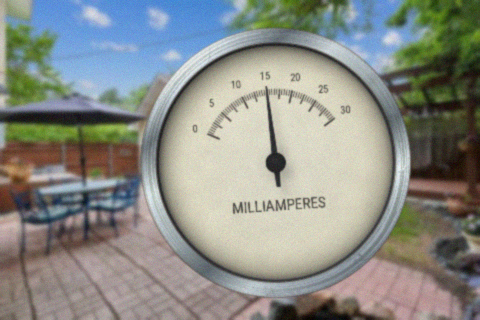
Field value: 15 mA
